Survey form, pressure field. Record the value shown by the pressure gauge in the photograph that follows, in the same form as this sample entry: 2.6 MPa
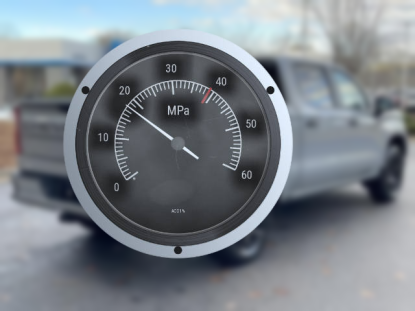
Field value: 18 MPa
